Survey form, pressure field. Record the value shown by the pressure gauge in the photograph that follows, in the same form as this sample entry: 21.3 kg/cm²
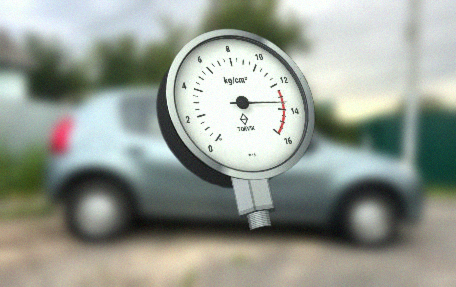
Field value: 13.5 kg/cm²
